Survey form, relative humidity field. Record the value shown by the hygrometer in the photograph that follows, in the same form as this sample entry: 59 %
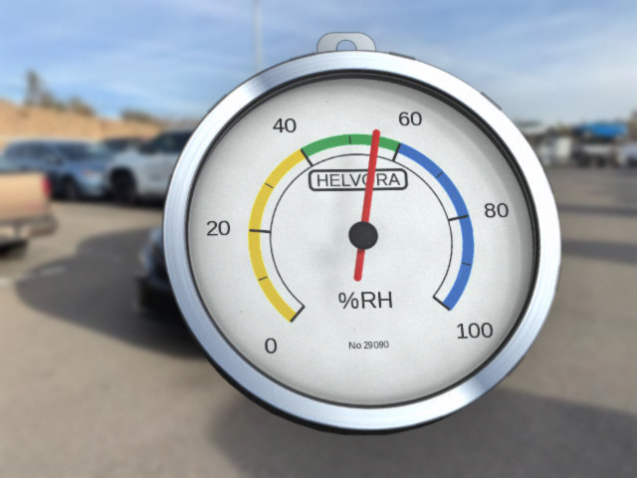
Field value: 55 %
